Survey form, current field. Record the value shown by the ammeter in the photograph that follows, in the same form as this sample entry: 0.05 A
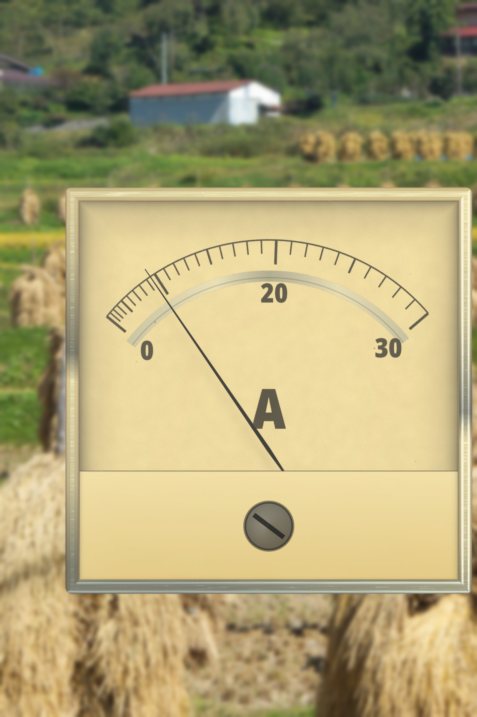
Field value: 9.5 A
